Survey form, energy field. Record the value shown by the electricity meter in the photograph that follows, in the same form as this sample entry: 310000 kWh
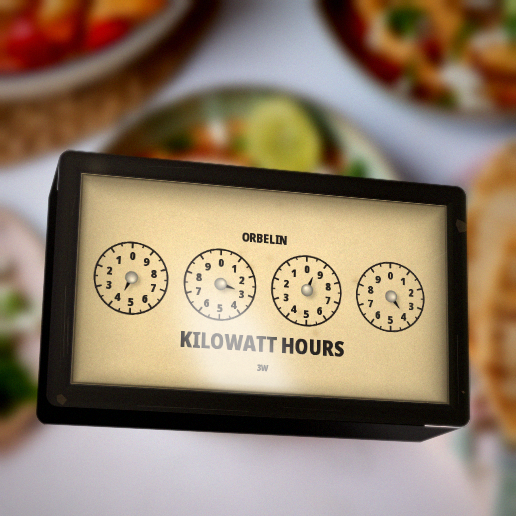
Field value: 4294 kWh
